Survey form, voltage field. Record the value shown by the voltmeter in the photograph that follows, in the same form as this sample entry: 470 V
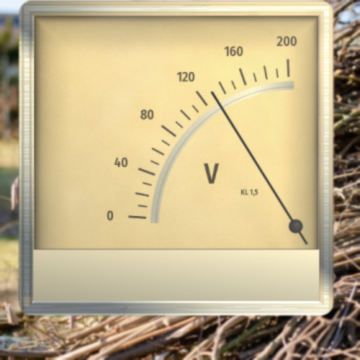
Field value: 130 V
